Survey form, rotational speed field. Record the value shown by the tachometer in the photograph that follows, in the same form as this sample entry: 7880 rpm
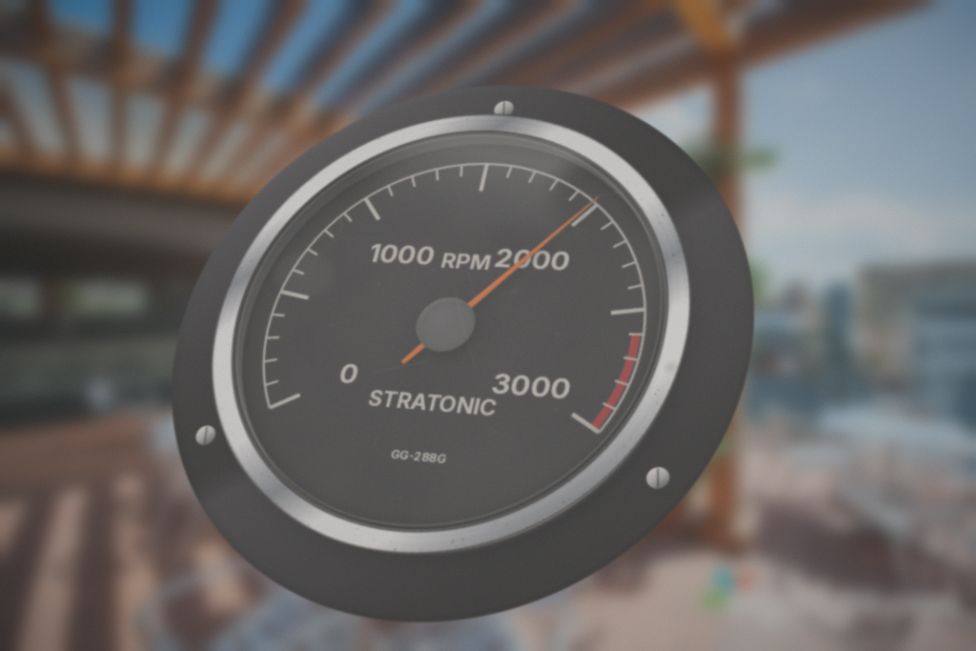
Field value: 2000 rpm
